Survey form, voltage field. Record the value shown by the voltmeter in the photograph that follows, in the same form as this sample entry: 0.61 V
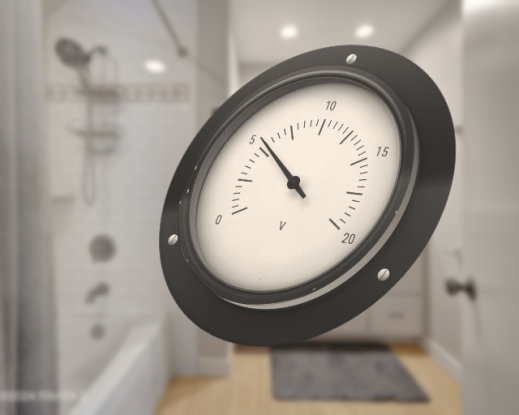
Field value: 5.5 V
